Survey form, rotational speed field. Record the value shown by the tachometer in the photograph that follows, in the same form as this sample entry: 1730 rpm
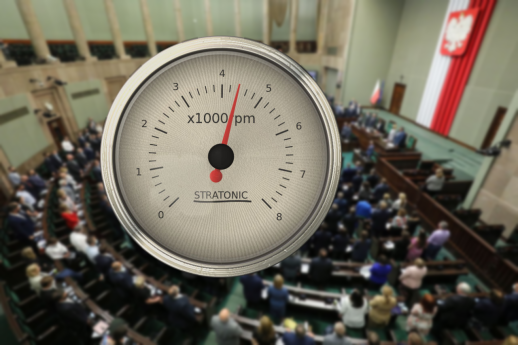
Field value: 4400 rpm
